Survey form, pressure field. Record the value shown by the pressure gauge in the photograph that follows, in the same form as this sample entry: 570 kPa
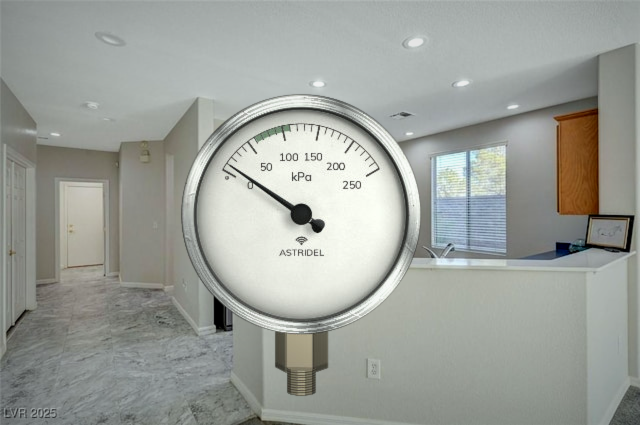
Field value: 10 kPa
